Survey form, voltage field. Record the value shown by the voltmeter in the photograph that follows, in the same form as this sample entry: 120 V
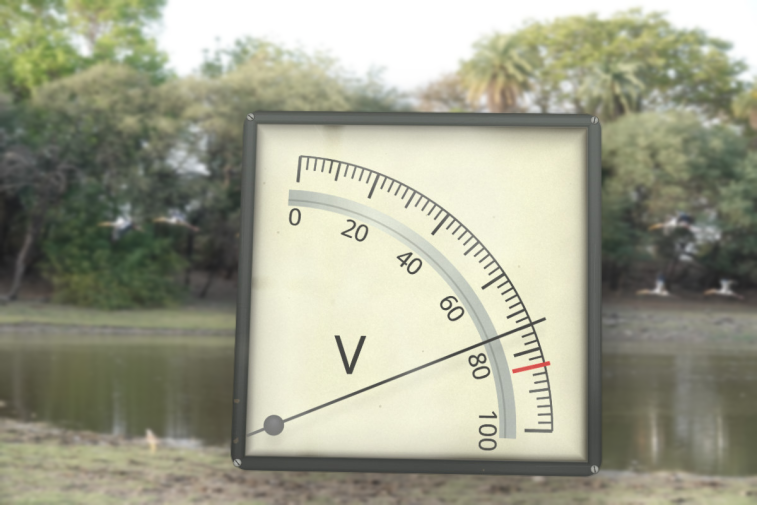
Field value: 74 V
